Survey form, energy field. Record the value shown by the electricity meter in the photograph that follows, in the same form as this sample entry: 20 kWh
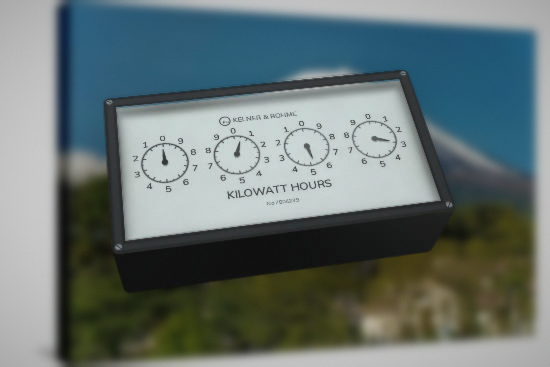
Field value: 53 kWh
